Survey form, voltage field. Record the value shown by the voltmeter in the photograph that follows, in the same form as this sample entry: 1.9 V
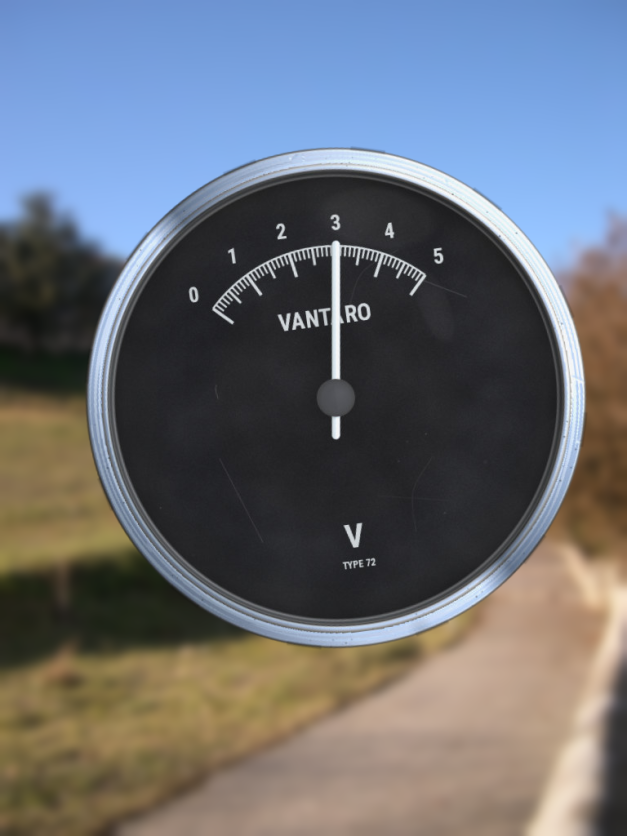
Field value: 3 V
